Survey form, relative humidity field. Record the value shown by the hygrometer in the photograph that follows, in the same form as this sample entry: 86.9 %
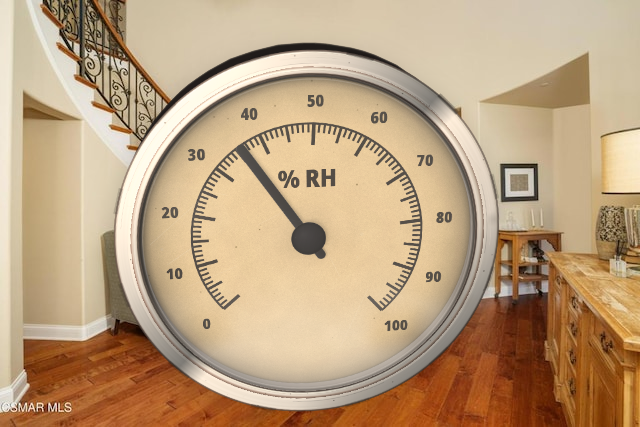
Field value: 36 %
